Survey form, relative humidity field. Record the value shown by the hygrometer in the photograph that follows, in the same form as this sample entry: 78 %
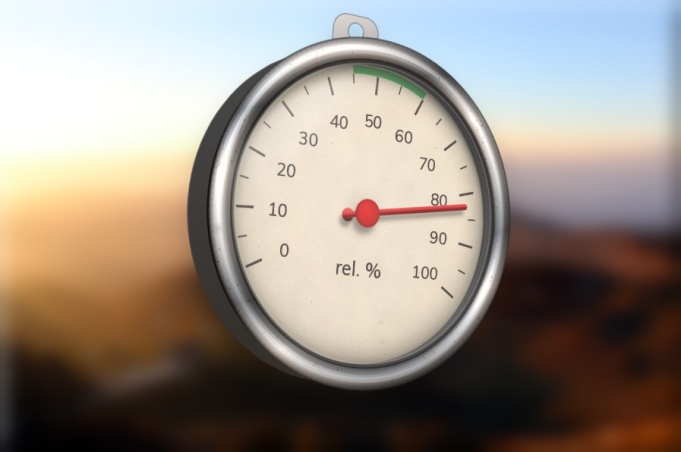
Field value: 82.5 %
